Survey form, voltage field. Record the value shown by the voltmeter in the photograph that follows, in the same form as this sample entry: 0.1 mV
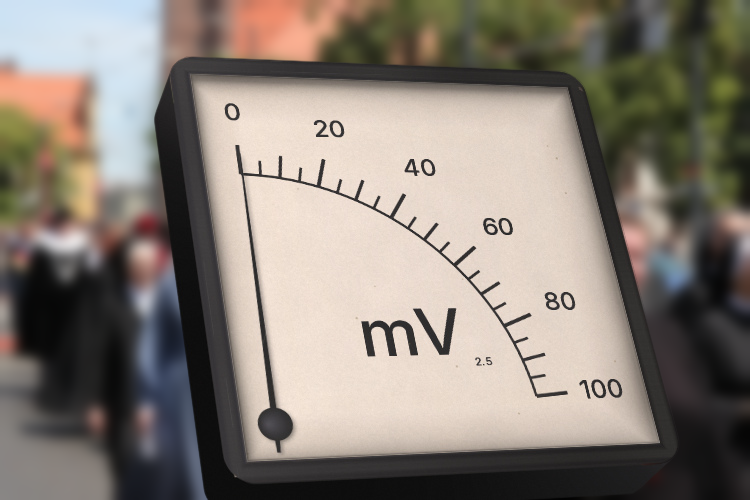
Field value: 0 mV
